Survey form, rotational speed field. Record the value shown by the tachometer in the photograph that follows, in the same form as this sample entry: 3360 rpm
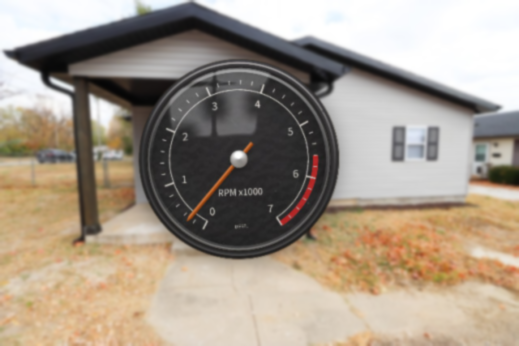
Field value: 300 rpm
